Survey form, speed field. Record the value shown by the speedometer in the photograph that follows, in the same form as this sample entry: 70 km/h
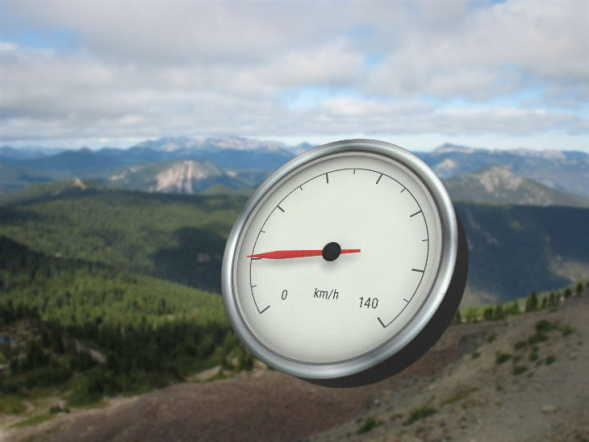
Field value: 20 km/h
